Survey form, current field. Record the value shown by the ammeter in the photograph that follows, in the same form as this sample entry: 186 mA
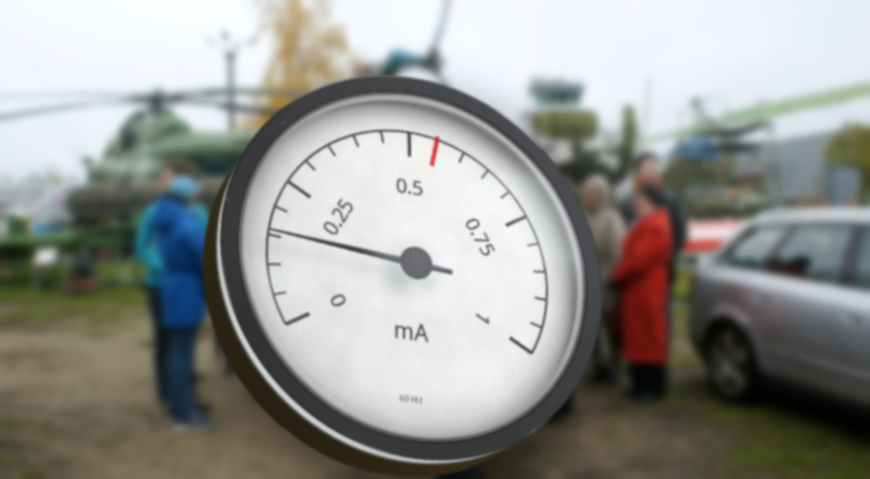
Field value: 0.15 mA
